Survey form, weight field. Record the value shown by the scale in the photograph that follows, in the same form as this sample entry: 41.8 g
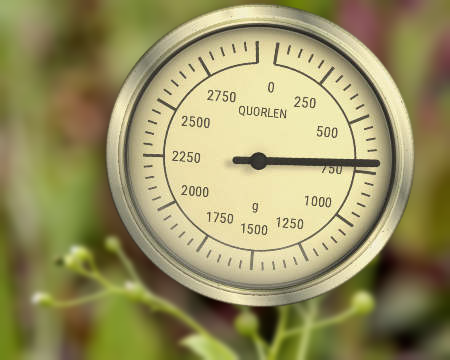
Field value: 700 g
